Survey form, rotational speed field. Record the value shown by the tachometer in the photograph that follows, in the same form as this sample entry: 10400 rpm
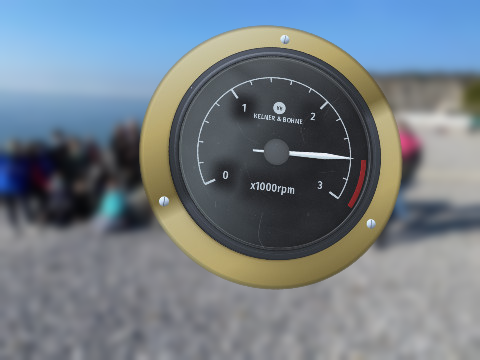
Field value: 2600 rpm
